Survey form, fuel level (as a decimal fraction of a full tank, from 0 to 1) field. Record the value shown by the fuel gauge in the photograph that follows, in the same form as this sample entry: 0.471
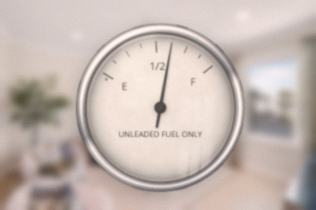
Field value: 0.625
